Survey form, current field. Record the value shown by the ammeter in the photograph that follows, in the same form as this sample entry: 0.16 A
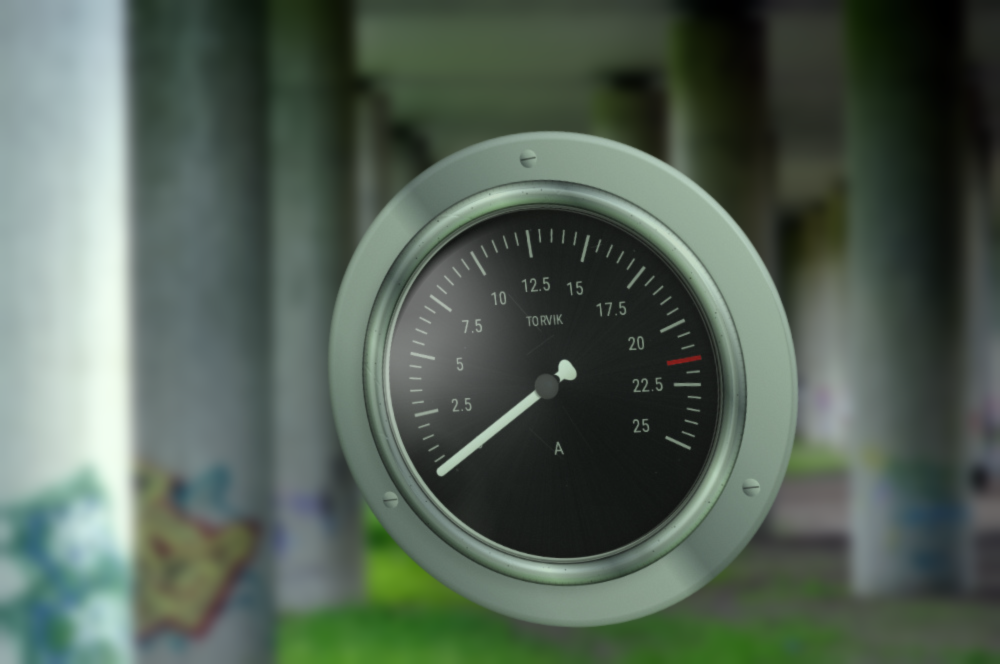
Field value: 0 A
